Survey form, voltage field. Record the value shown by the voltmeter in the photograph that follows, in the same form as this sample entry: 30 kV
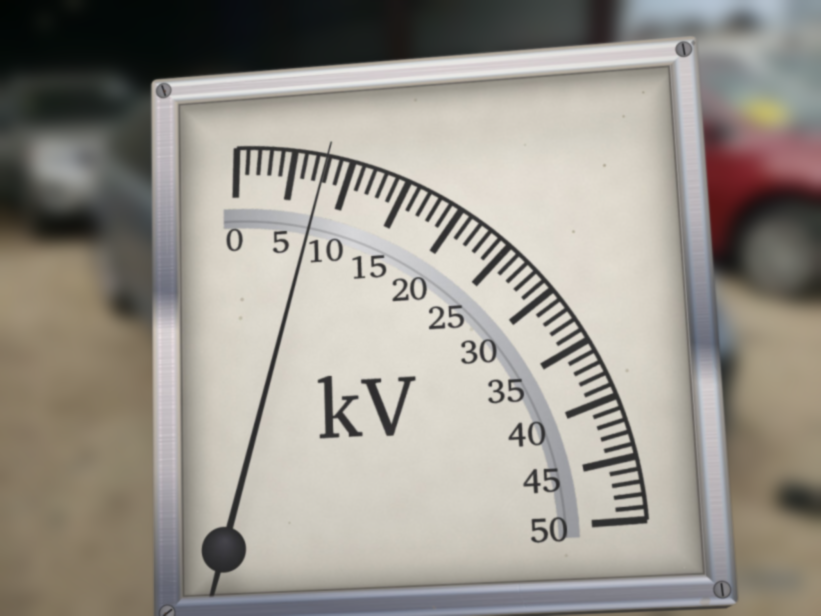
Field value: 8 kV
